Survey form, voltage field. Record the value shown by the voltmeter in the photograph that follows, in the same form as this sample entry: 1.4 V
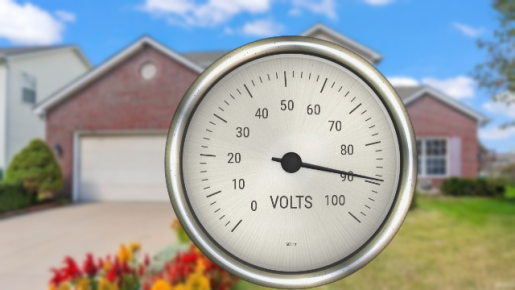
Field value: 89 V
